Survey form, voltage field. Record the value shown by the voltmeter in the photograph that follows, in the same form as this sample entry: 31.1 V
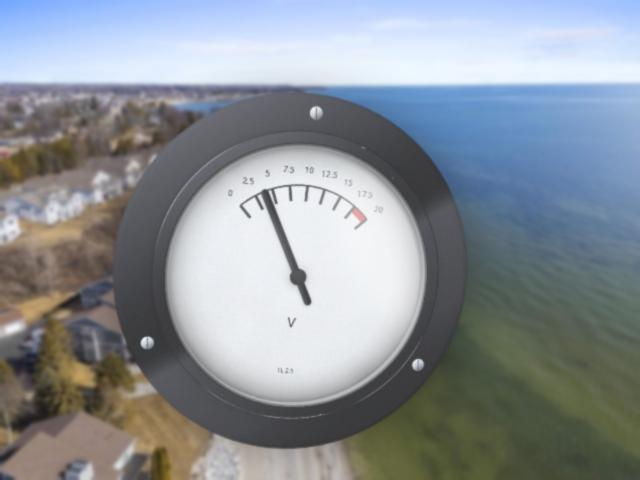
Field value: 3.75 V
